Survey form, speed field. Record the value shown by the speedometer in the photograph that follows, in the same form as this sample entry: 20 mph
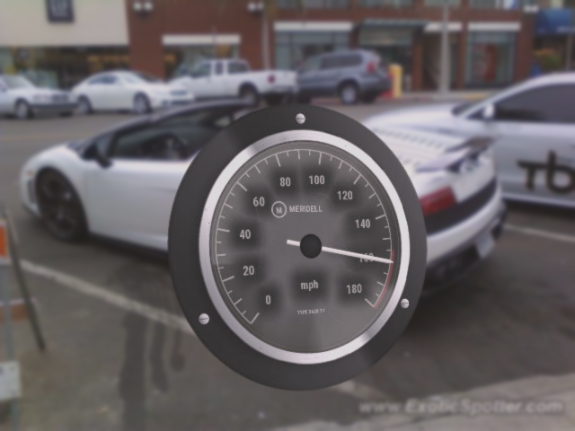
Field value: 160 mph
